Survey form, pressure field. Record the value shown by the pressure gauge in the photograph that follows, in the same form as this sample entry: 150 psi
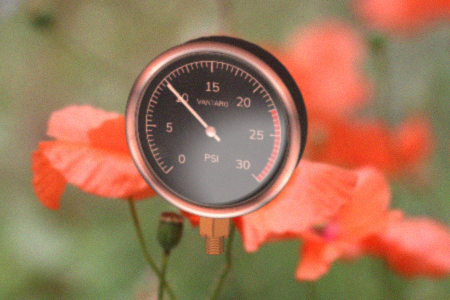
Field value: 10 psi
